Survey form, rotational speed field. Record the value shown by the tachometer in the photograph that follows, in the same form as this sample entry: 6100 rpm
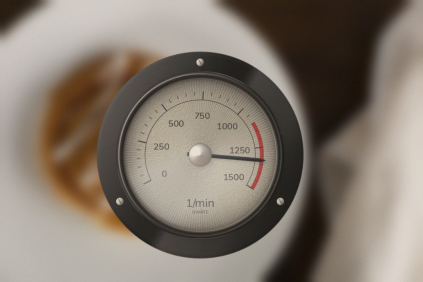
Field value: 1325 rpm
